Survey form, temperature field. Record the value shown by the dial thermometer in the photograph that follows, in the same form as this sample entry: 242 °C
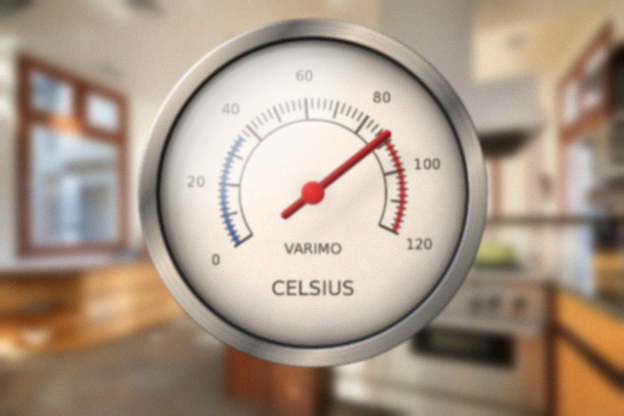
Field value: 88 °C
